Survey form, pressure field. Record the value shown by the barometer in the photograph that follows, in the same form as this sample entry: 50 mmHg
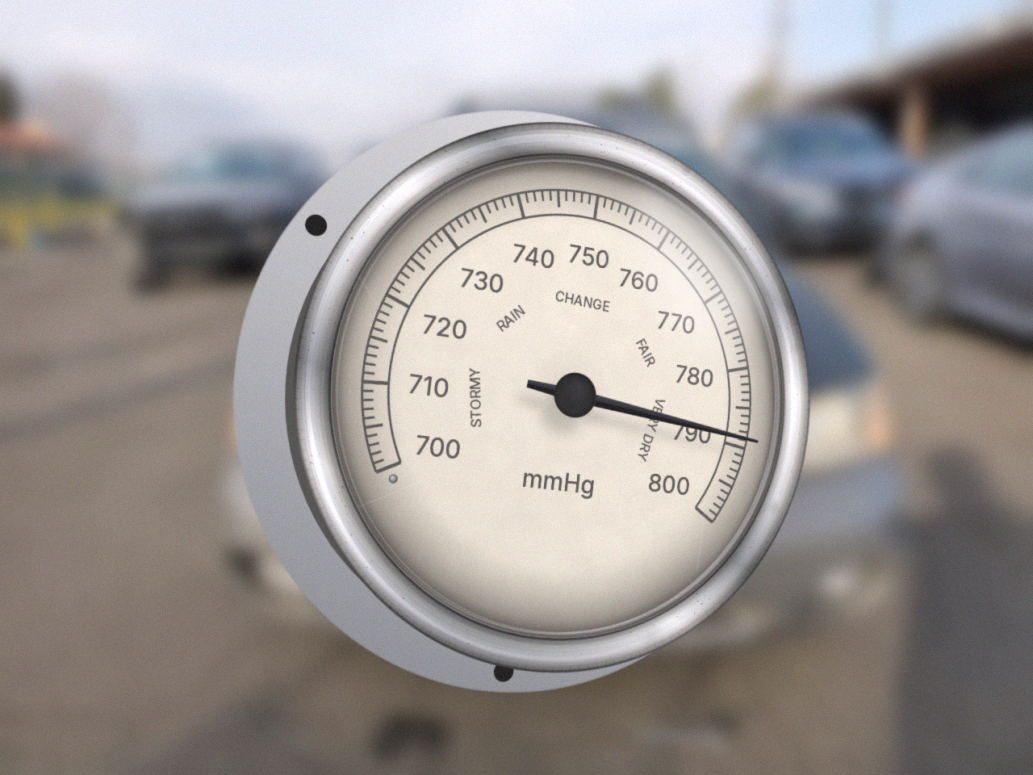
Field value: 789 mmHg
